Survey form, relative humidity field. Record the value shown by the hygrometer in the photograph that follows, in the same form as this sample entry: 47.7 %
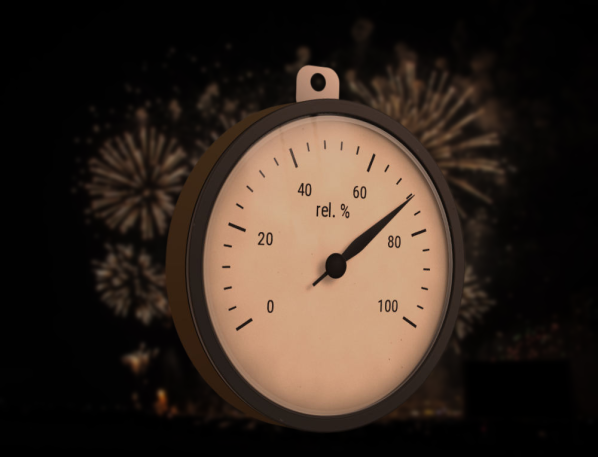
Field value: 72 %
